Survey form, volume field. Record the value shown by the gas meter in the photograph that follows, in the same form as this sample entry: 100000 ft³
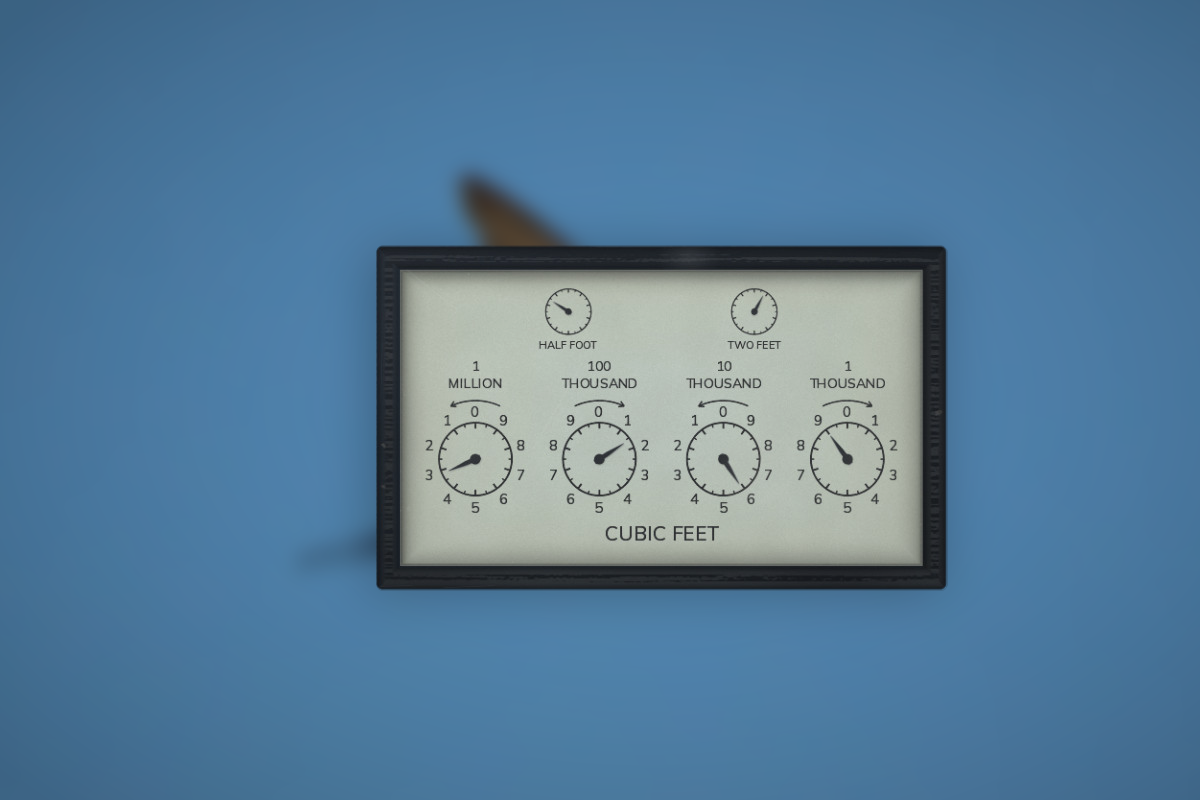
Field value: 315900 ft³
